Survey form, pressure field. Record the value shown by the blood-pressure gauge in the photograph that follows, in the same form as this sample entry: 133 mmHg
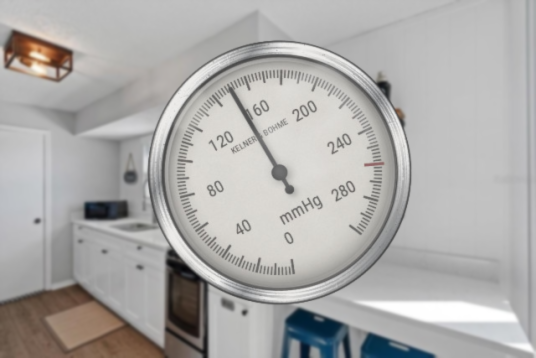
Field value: 150 mmHg
